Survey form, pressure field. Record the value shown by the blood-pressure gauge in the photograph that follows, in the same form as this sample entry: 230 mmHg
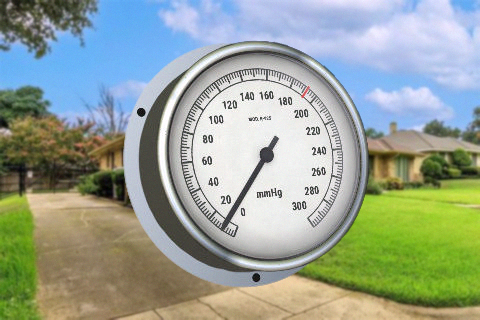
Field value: 10 mmHg
